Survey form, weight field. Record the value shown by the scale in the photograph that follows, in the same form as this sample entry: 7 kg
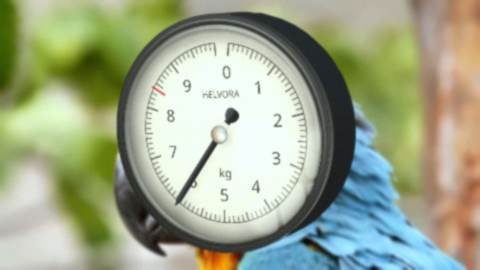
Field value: 6 kg
